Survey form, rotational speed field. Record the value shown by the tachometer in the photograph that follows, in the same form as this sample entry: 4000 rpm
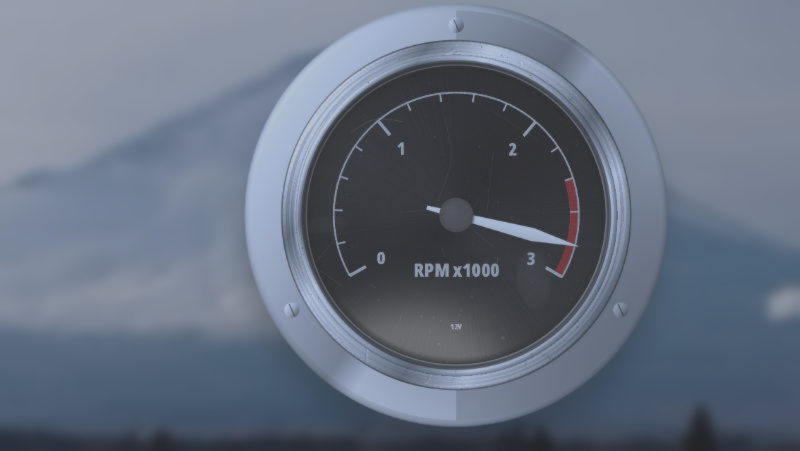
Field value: 2800 rpm
